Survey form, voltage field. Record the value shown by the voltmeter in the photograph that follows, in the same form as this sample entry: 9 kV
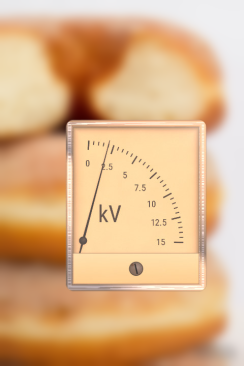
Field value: 2 kV
